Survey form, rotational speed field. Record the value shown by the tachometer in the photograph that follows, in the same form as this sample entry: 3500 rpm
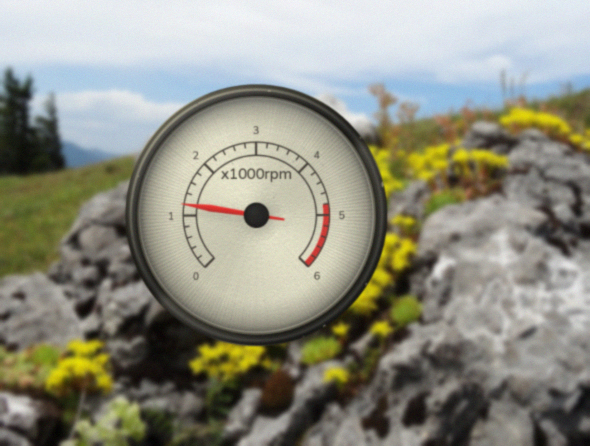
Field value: 1200 rpm
